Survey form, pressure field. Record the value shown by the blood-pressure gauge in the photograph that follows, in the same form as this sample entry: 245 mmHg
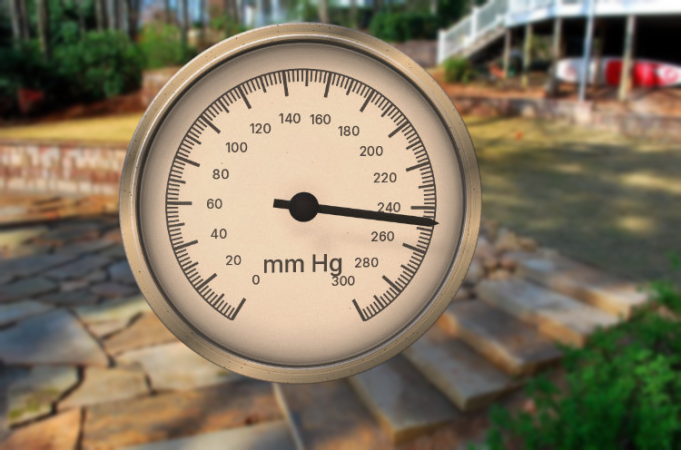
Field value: 246 mmHg
